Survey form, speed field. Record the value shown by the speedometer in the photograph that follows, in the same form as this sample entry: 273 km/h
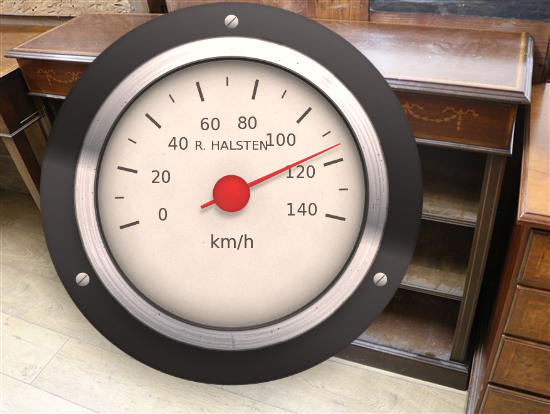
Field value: 115 km/h
